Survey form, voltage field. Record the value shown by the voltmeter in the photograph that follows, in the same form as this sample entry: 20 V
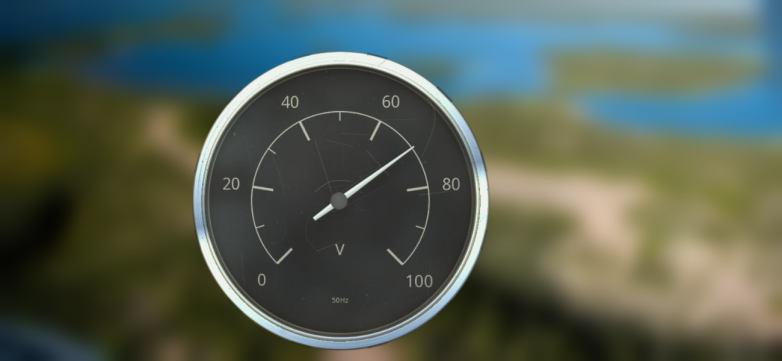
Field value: 70 V
